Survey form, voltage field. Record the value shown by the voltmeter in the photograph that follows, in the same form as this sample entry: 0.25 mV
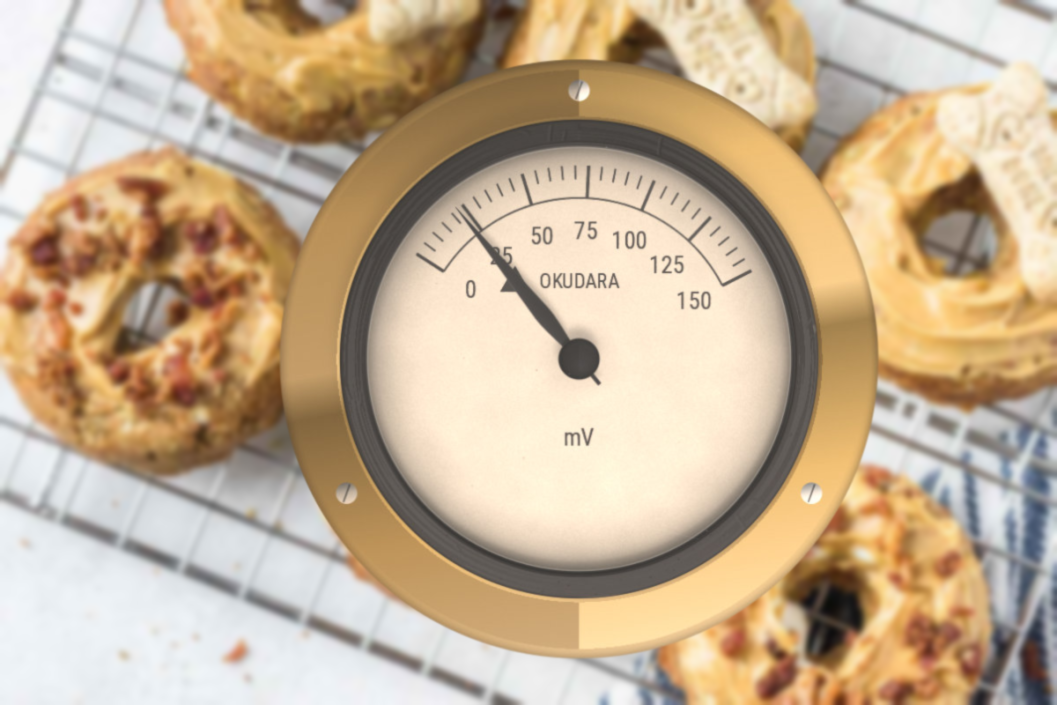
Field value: 22.5 mV
